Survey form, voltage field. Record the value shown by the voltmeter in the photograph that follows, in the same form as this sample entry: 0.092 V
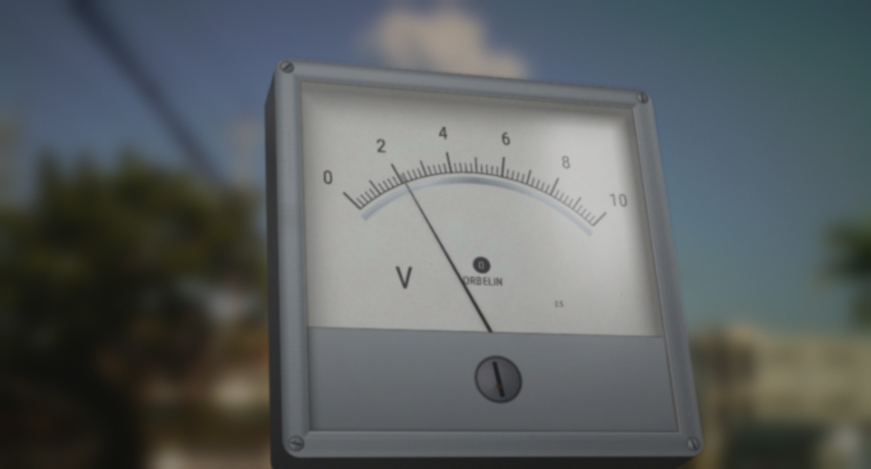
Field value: 2 V
